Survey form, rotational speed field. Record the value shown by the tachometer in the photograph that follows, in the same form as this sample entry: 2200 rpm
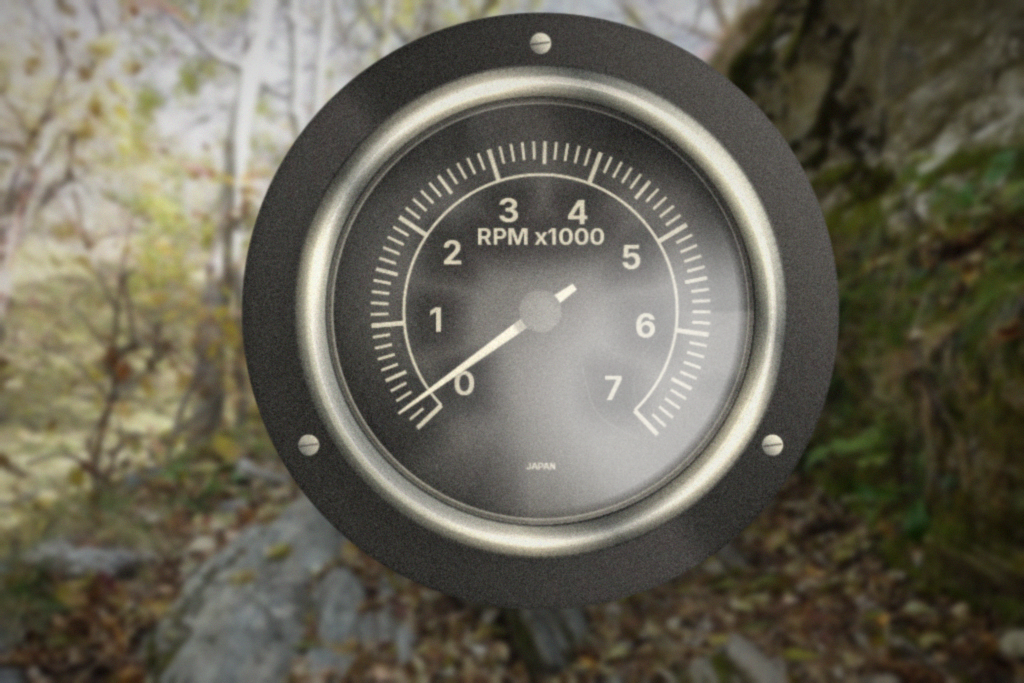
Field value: 200 rpm
